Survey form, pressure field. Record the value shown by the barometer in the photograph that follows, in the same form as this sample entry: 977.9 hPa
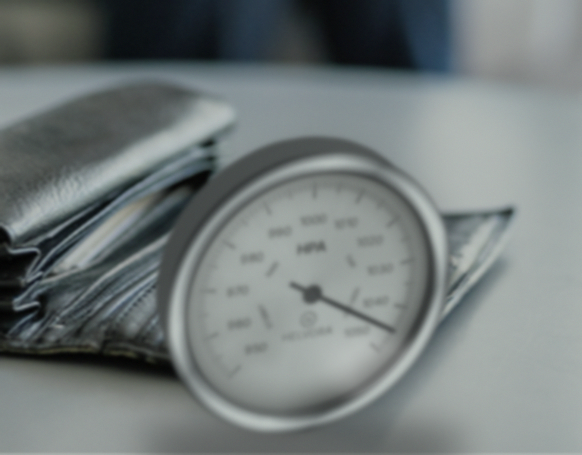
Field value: 1045 hPa
